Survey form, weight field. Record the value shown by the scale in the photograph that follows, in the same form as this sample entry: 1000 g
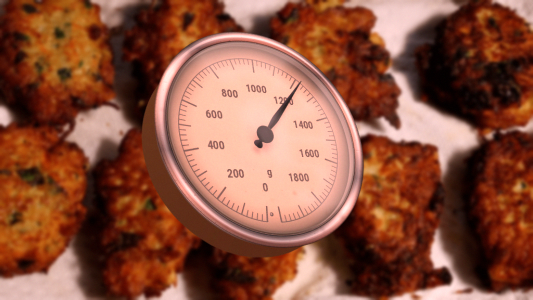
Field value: 1220 g
